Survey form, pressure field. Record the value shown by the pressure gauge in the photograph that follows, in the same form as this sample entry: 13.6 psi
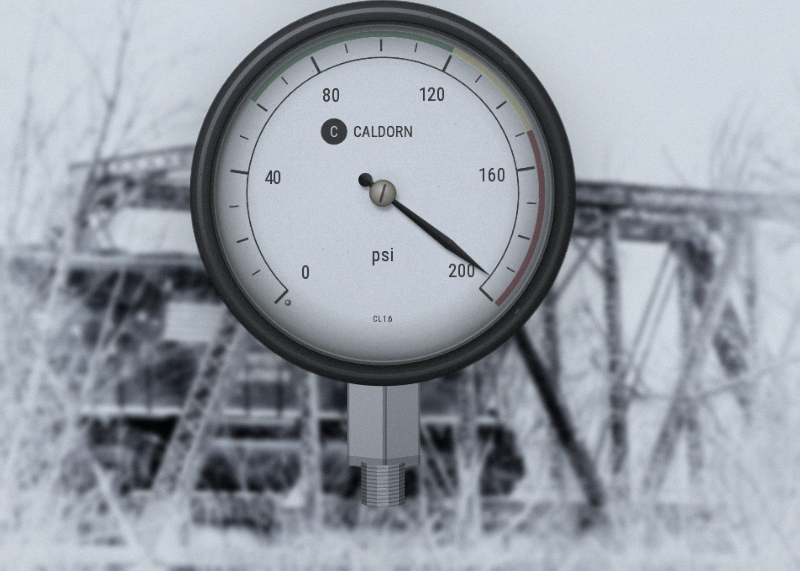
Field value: 195 psi
